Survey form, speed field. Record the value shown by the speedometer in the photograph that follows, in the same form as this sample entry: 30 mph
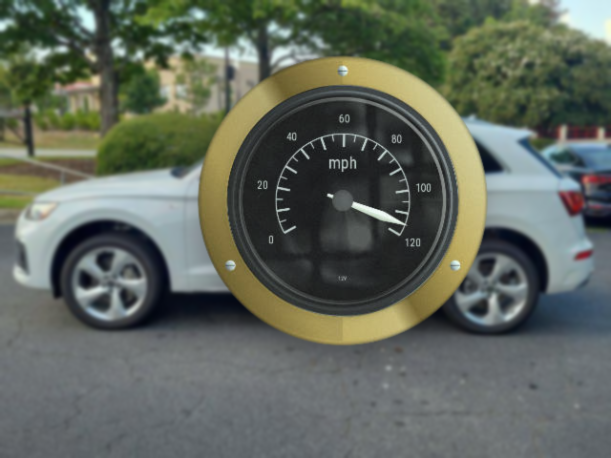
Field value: 115 mph
